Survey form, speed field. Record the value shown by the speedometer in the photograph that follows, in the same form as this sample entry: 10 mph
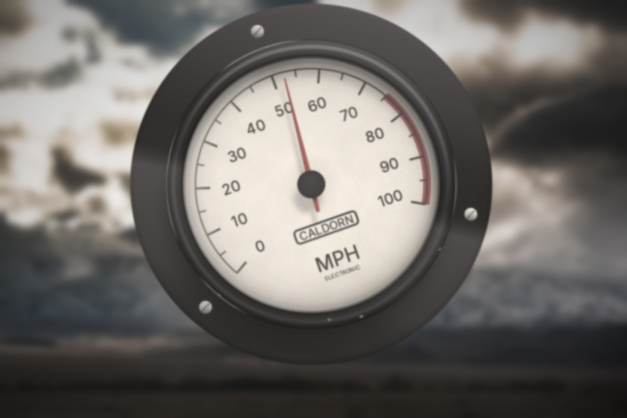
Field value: 52.5 mph
